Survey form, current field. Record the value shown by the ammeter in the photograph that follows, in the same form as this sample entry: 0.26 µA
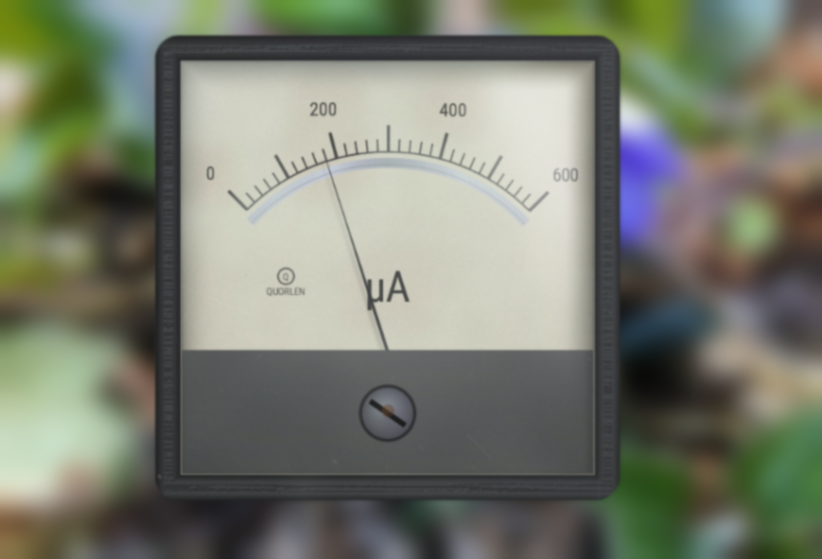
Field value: 180 µA
